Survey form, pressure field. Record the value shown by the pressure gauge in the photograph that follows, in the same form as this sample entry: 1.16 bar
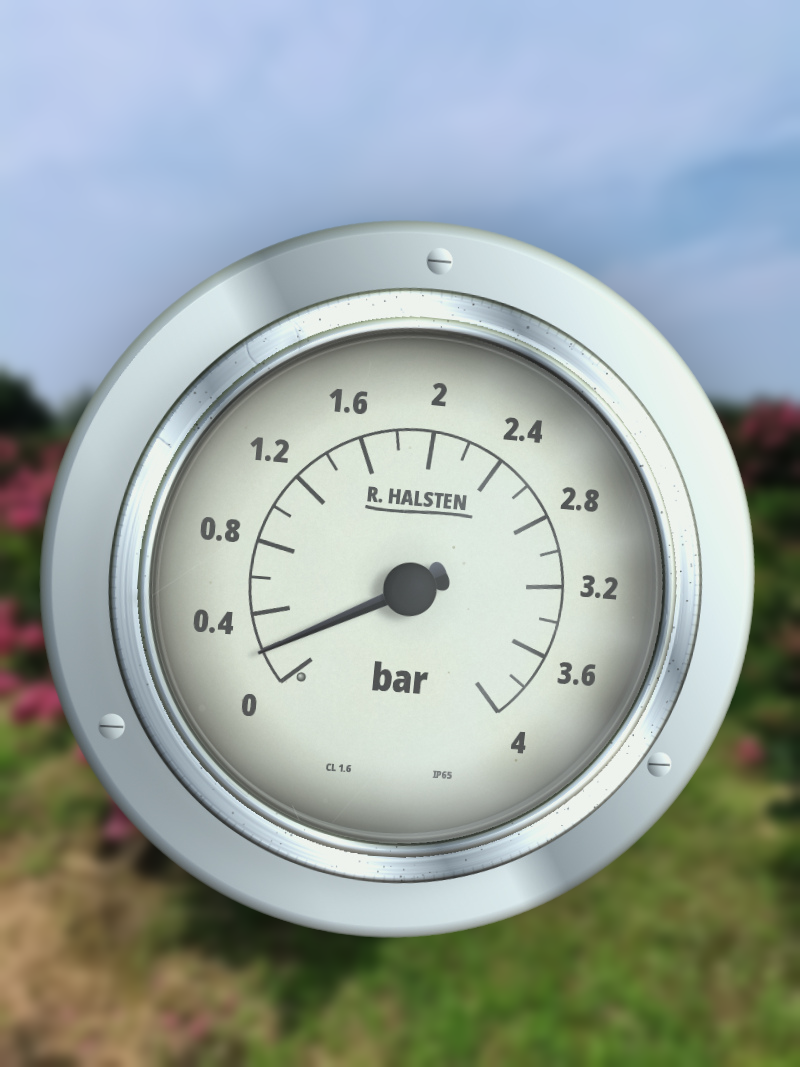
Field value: 0.2 bar
